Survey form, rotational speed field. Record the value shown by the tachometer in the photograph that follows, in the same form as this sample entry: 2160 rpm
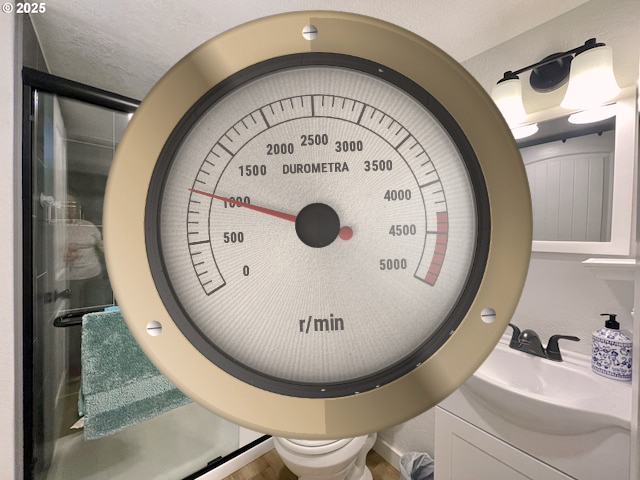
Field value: 1000 rpm
